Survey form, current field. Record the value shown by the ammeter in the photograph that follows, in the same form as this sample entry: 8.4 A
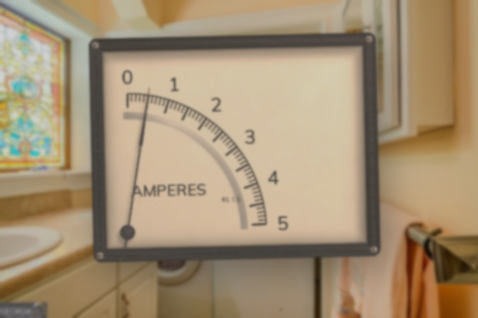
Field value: 0.5 A
